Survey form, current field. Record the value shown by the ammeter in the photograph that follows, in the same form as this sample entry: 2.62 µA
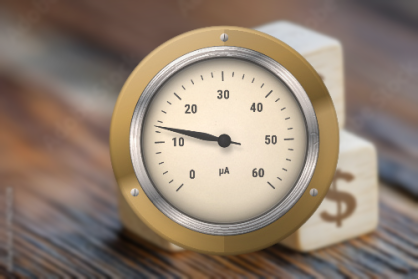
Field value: 13 µA
